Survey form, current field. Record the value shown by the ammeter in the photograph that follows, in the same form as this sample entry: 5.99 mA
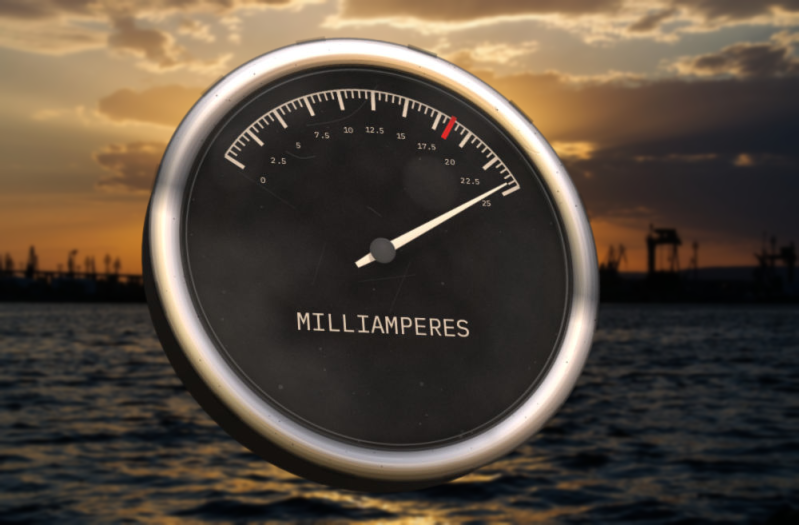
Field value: 24.5 mA
